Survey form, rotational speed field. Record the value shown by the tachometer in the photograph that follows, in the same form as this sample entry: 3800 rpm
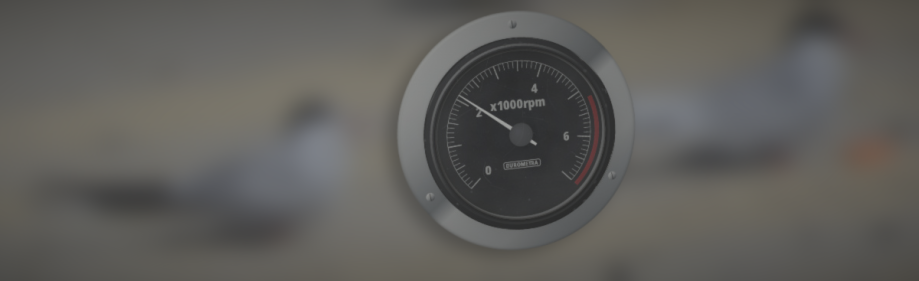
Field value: 2100 rpm
